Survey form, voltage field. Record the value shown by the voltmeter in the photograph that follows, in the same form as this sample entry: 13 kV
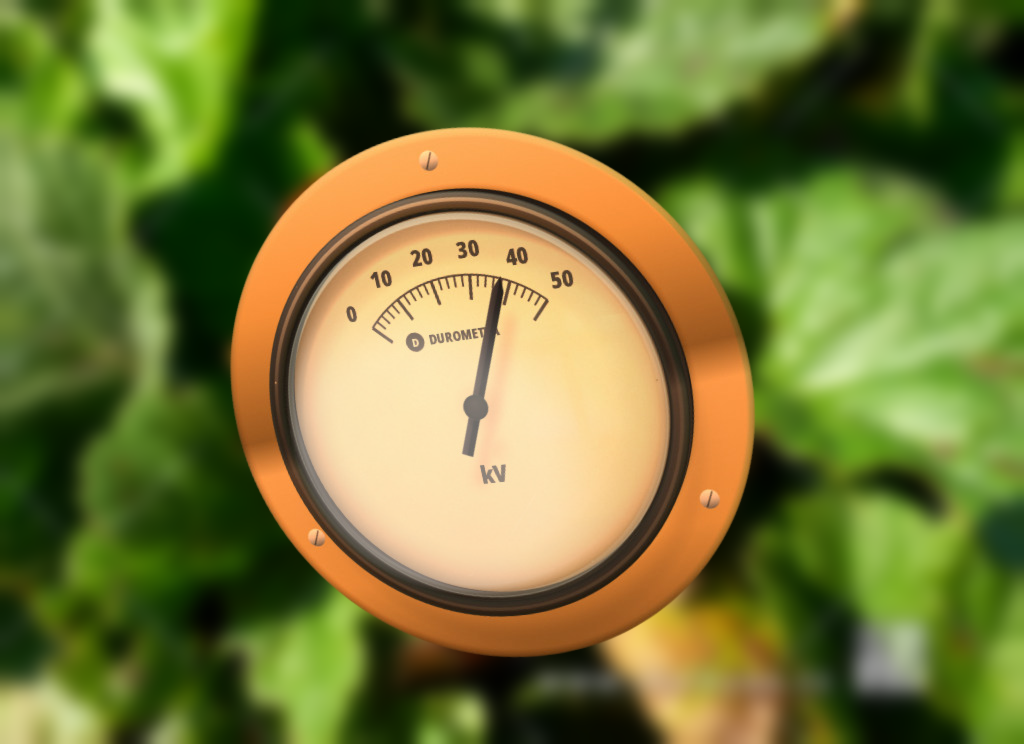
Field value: 38 kV
